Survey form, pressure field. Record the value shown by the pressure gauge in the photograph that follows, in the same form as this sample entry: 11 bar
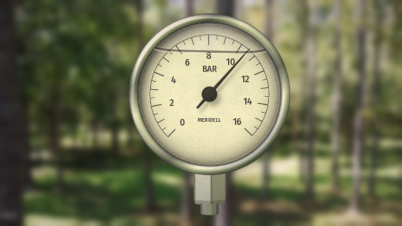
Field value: 10.5 bar
